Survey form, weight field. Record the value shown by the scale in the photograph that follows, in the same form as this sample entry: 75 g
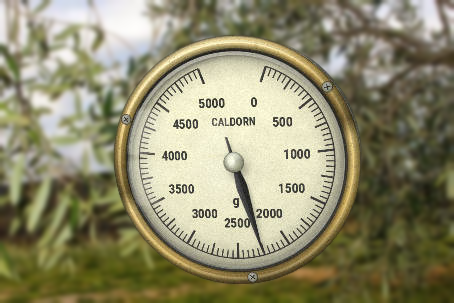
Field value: 2250 g
